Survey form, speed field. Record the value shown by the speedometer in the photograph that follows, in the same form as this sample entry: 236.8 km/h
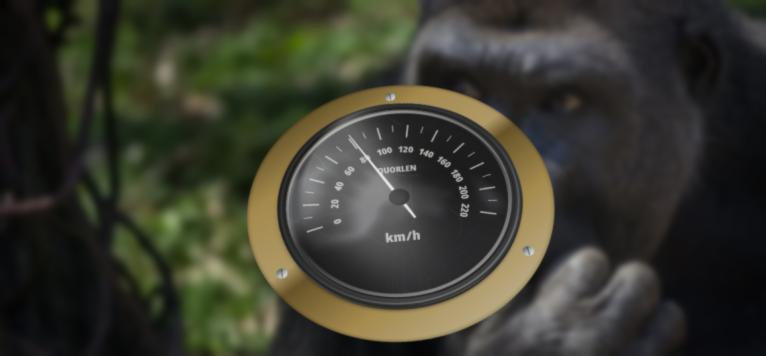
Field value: 80 km/h
